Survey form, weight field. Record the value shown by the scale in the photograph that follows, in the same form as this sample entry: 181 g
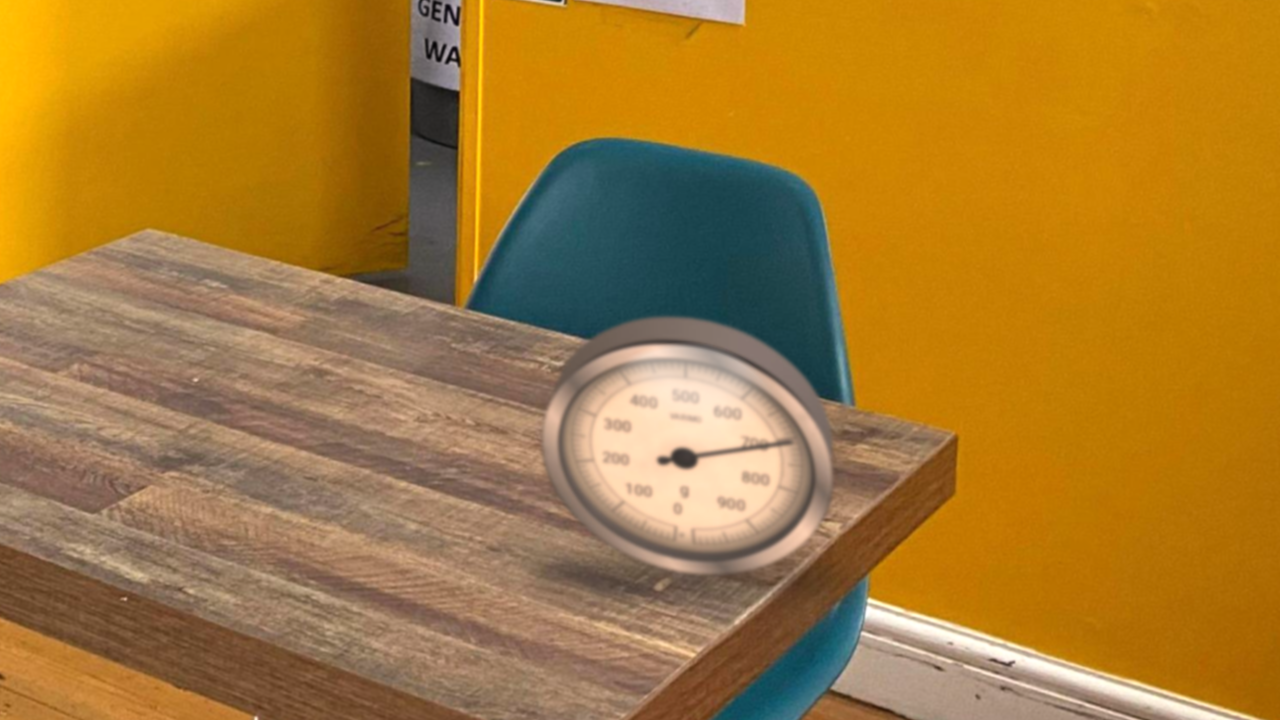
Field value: 700 g
